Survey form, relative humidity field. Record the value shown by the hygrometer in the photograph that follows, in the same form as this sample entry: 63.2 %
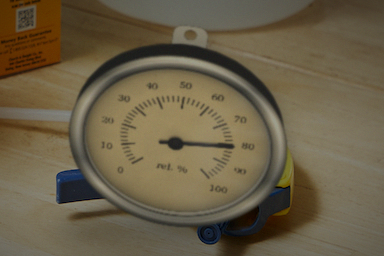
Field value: 80 %
